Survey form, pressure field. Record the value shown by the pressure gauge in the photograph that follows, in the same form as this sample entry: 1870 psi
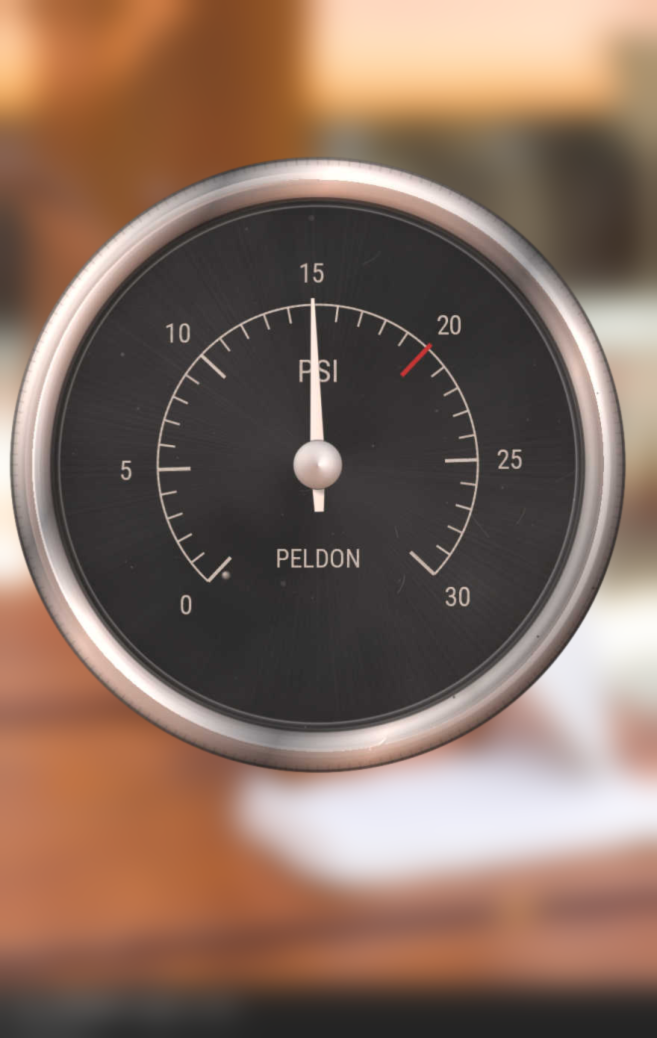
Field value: 15 psi
